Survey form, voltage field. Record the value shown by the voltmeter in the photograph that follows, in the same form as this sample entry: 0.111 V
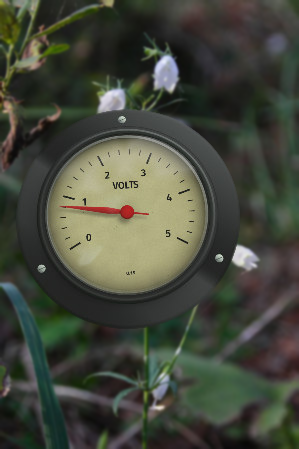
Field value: 0.8 V
